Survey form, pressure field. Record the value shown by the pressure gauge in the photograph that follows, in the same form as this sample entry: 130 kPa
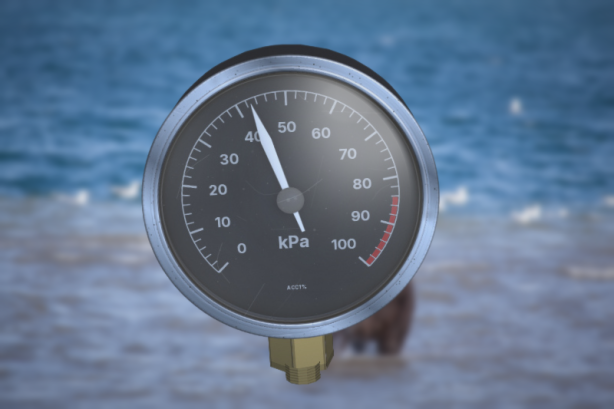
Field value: 43 kPa
